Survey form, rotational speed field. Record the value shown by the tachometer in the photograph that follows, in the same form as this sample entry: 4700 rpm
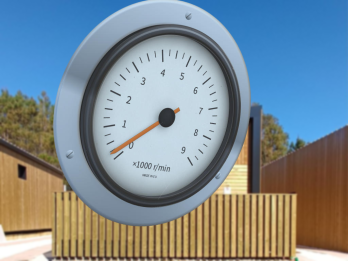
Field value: 250 rpm
